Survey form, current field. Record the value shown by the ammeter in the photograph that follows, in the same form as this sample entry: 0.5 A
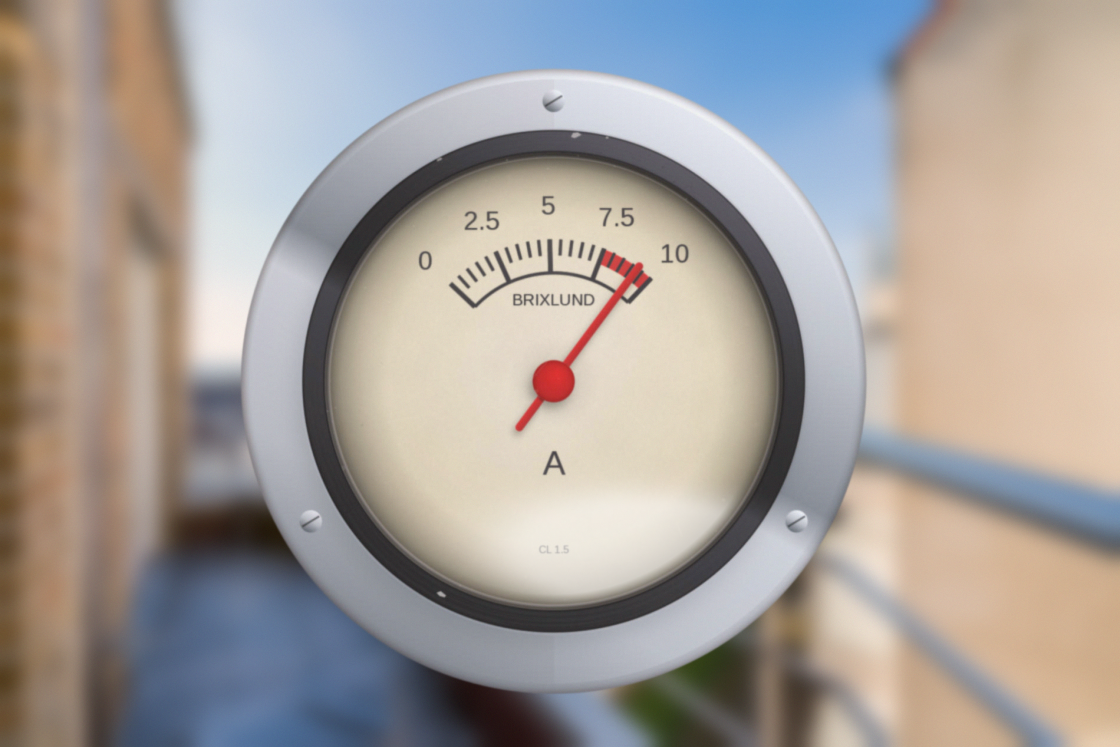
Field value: 9.25 A
